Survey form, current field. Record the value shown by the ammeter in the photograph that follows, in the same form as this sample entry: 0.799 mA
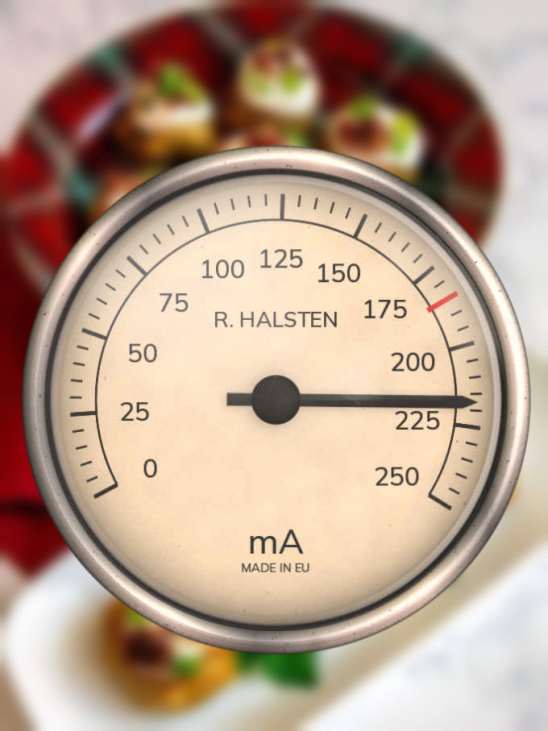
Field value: 217.5 mA
